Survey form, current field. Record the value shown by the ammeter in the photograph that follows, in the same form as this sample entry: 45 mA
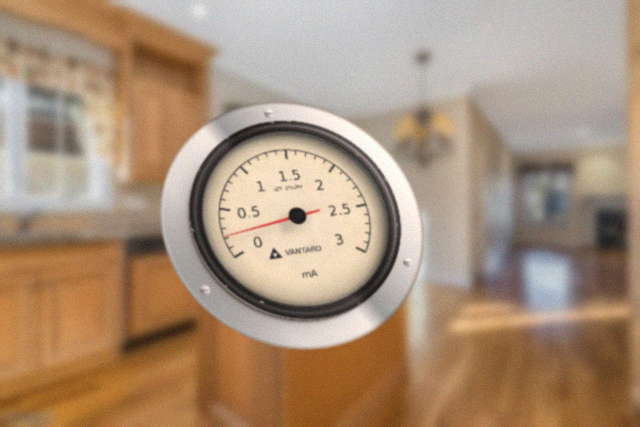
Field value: 0.2 mA
